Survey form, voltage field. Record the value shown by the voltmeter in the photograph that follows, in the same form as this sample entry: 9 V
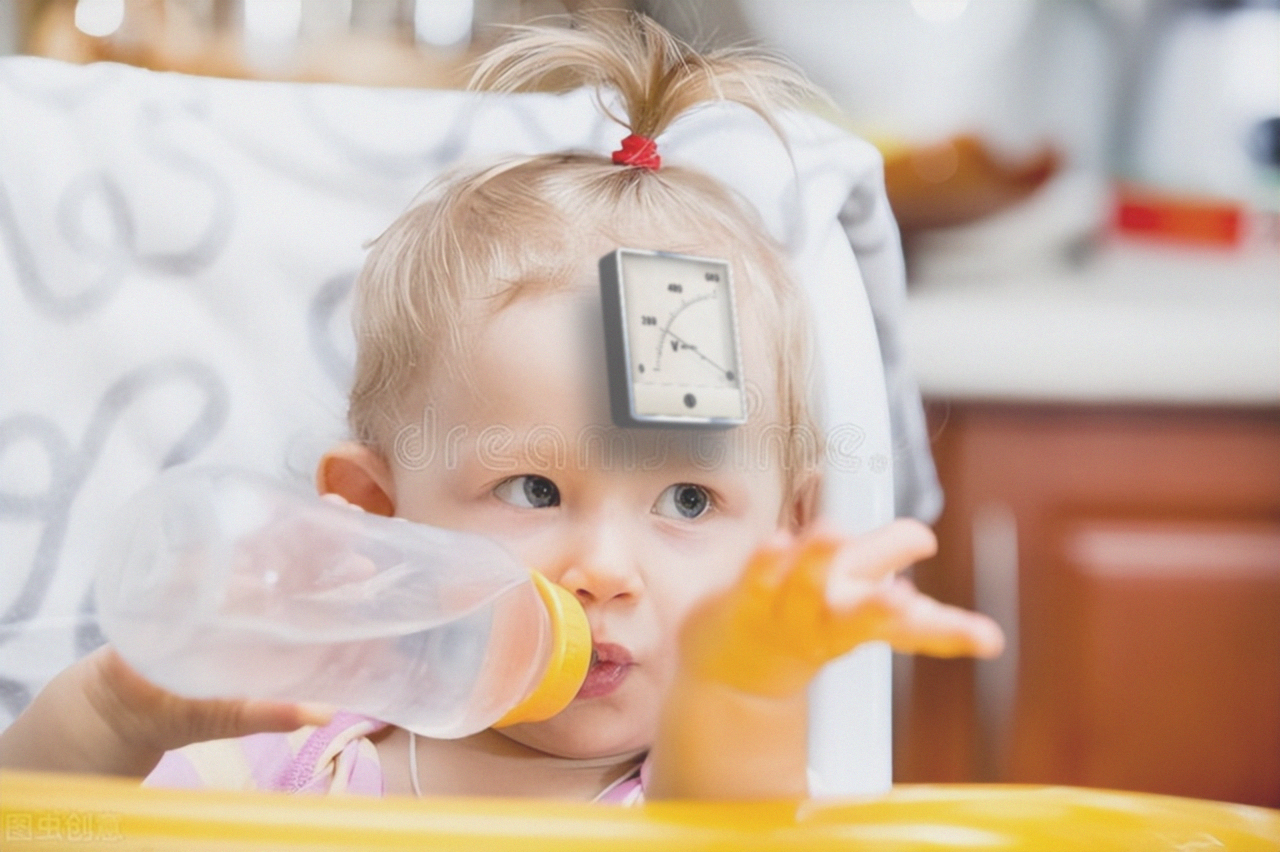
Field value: 200 V
